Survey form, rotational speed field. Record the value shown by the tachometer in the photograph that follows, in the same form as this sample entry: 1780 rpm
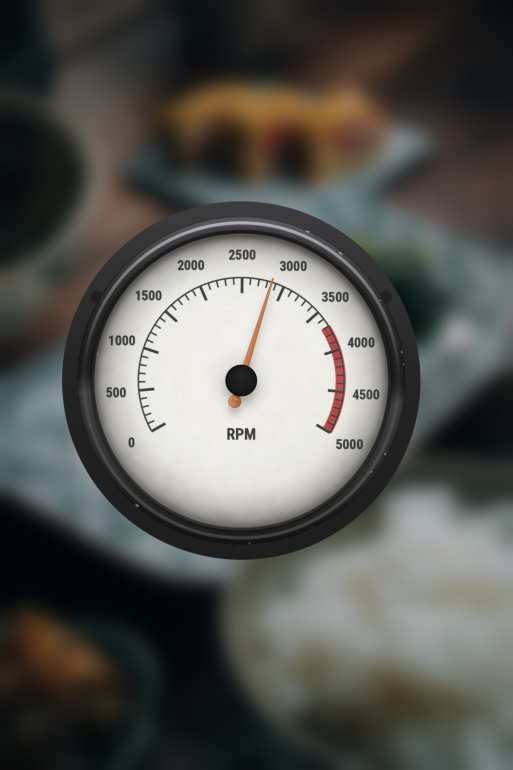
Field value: 2850 rpm
